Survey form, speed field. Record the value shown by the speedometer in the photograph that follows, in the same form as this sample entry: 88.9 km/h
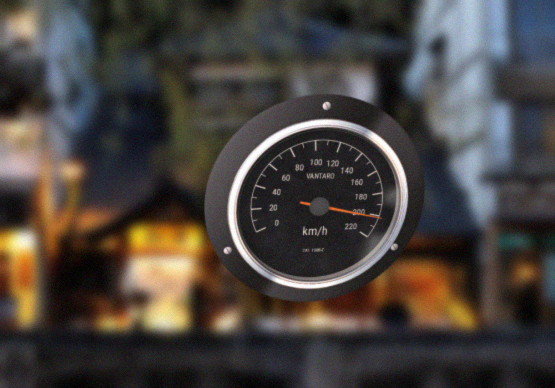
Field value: 200 km/h
